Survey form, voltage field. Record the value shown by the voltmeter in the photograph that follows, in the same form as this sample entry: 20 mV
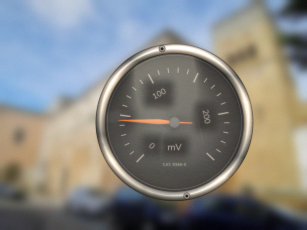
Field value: 45 mV
